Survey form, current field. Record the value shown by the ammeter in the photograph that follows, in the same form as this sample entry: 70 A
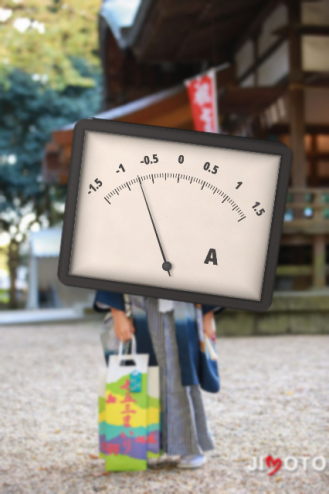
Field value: -0.75 A
